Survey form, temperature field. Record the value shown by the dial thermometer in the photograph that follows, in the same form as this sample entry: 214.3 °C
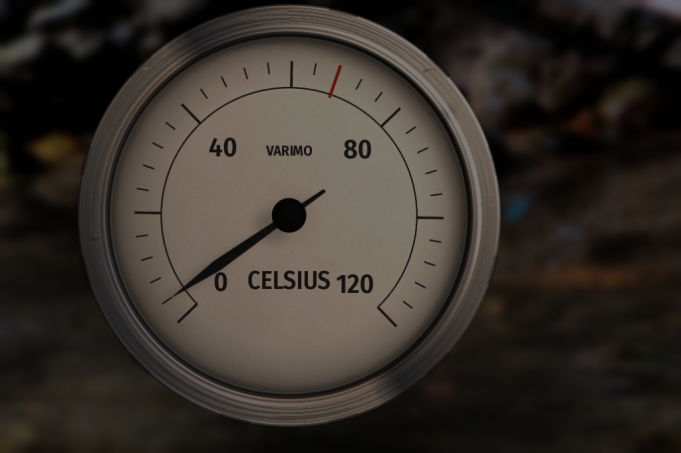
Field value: 4 °C
